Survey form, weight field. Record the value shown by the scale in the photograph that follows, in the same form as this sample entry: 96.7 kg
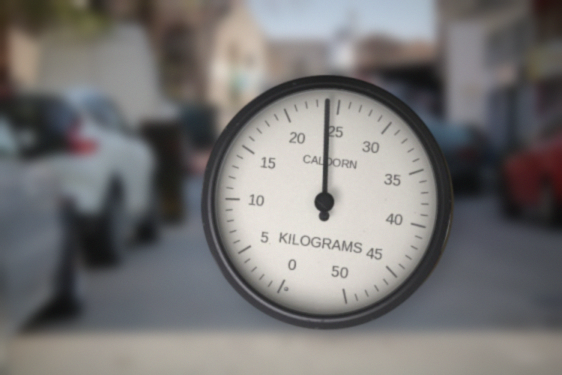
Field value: 24 kg
